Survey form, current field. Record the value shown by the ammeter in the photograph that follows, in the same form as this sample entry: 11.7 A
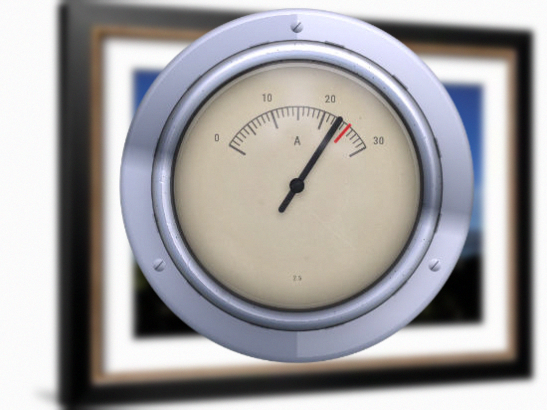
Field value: 23 A
